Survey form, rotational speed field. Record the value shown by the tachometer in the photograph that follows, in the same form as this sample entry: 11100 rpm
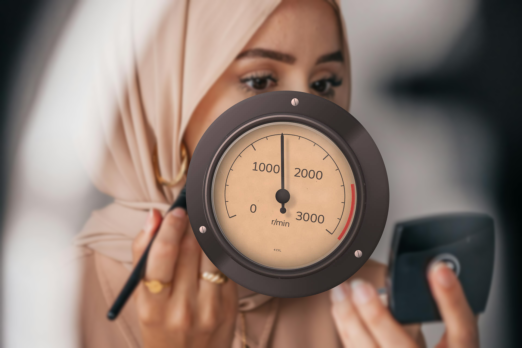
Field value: 1400 rpm
